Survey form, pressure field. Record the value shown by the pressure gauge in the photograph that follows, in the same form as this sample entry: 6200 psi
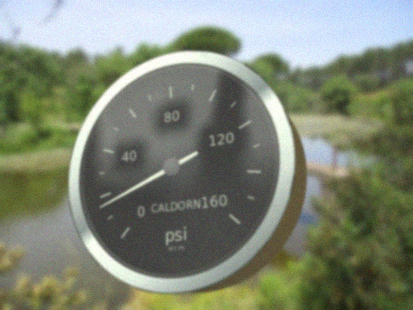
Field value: 15 psi
